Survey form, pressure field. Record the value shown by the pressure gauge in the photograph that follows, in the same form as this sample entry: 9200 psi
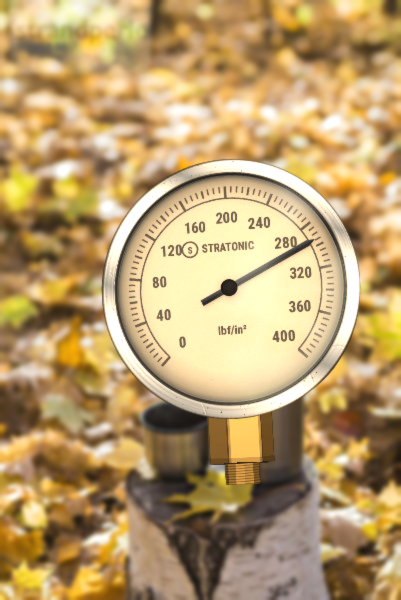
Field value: 295 psi
